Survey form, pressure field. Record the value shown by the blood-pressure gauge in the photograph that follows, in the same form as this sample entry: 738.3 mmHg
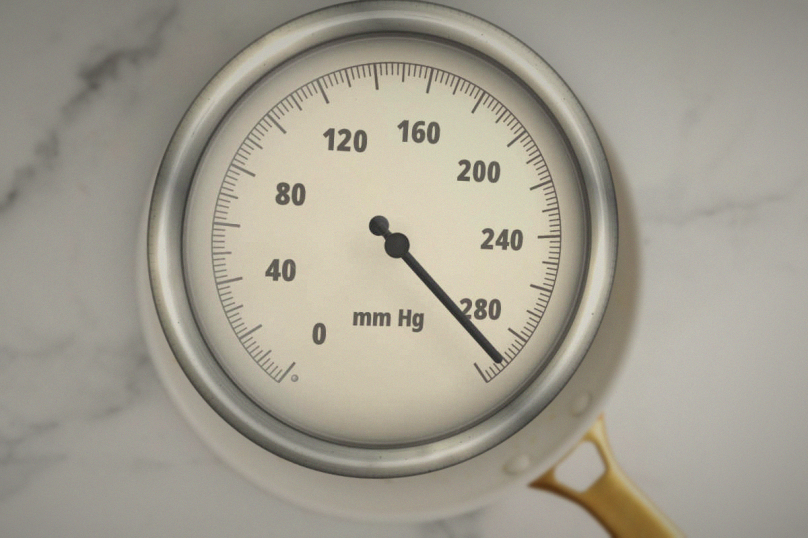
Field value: 292 mmHg
